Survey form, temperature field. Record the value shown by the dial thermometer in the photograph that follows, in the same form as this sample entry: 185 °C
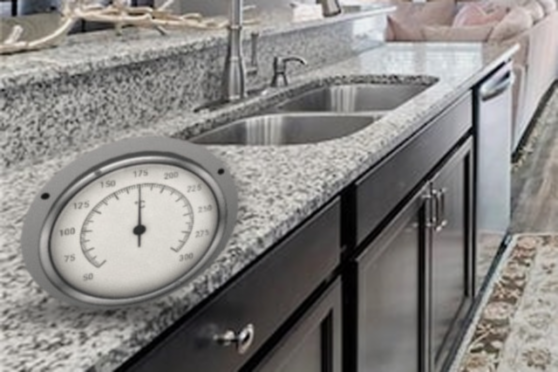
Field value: 175 °C
